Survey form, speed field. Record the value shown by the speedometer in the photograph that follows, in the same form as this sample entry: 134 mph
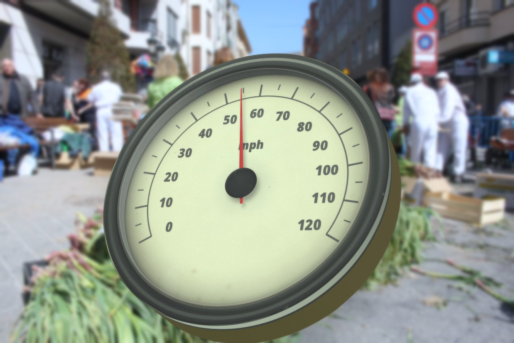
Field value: 55 mph
